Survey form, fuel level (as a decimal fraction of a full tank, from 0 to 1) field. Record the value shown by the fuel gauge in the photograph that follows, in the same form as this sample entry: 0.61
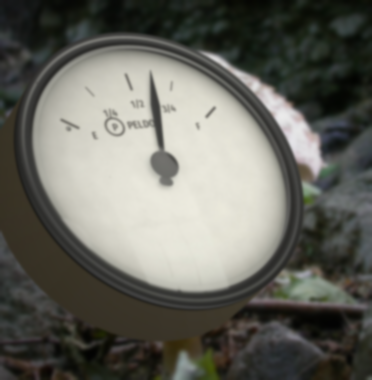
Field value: 0.625
